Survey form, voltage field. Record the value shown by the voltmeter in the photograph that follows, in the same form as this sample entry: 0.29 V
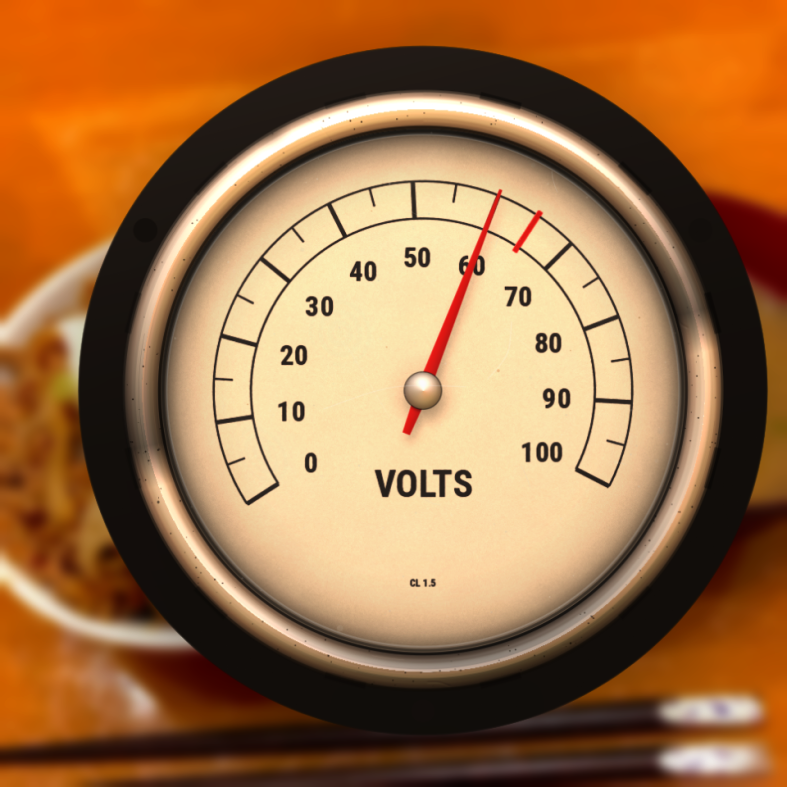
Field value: 60 V
